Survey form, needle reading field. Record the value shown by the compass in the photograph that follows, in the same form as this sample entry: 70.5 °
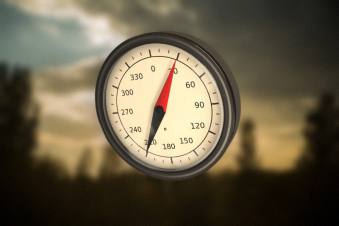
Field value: 30 °
